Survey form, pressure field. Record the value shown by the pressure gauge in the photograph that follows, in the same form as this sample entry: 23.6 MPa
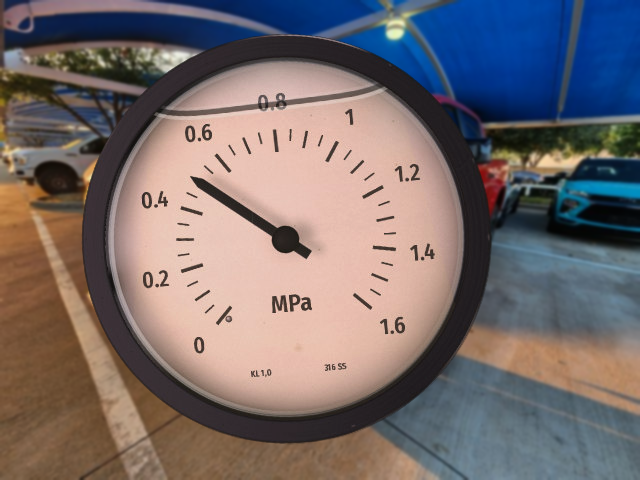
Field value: 0.5 MPa
